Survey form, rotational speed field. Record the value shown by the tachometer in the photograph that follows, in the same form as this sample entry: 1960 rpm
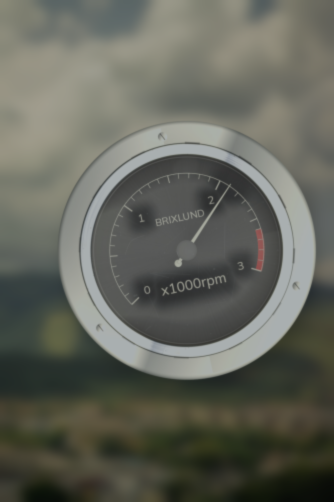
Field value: 2100 rpm
